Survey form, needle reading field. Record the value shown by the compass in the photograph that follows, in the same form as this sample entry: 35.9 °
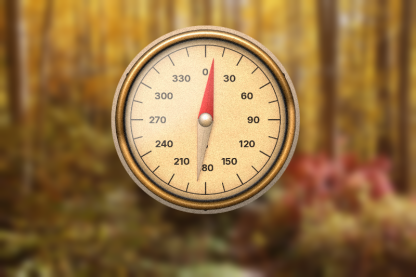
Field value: 7.5 °
